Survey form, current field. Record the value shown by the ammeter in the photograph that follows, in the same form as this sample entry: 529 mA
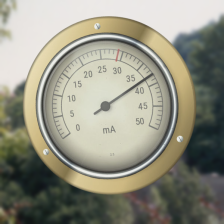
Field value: 38 mA
